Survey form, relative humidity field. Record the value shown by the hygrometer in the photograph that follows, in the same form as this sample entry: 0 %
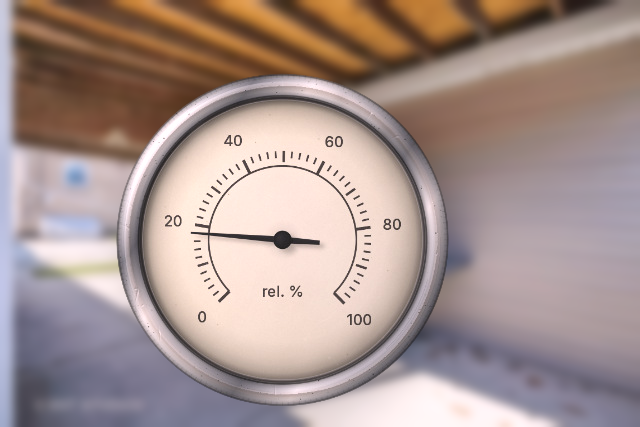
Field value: 18 %
